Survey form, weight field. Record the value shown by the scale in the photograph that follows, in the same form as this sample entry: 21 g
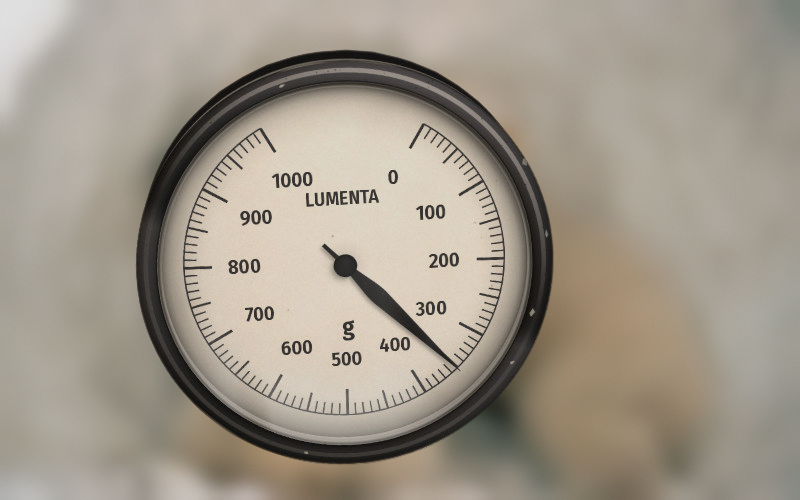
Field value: 350 g
